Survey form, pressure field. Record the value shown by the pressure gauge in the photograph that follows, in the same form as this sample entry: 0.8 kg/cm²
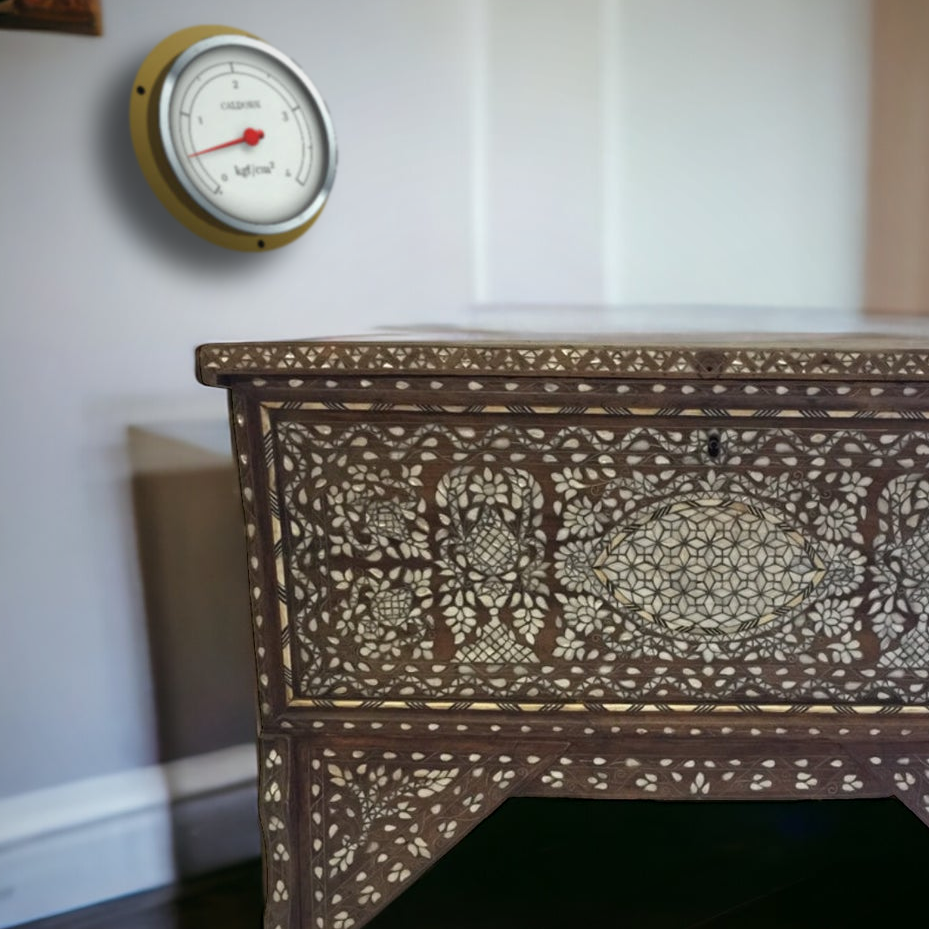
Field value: 0.5 kg/cm²
